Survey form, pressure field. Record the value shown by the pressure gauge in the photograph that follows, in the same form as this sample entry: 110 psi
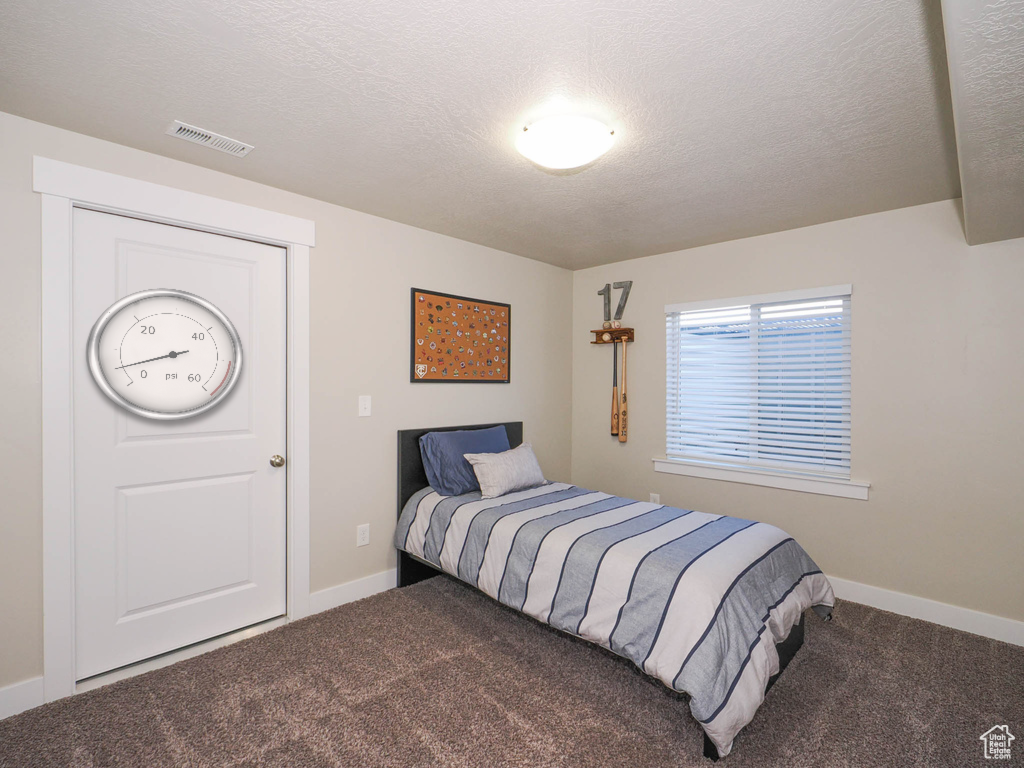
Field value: 5 psi
